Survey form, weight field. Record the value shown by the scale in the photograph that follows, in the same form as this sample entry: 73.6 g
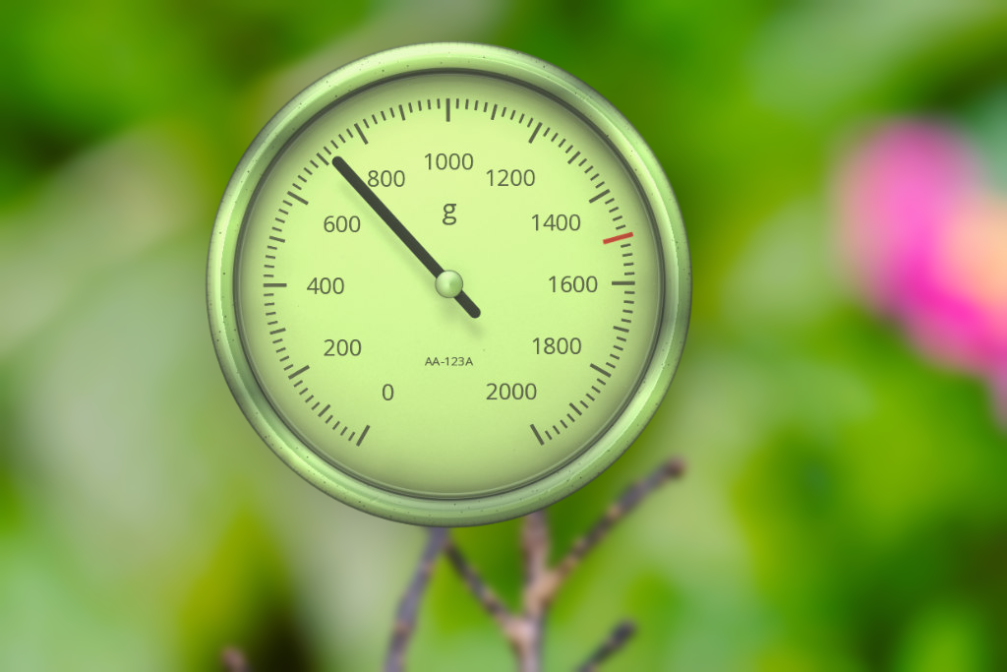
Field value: 720 g
